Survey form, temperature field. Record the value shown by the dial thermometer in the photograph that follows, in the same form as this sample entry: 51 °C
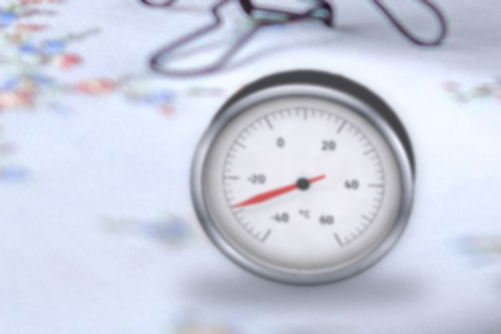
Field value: -28 °C
